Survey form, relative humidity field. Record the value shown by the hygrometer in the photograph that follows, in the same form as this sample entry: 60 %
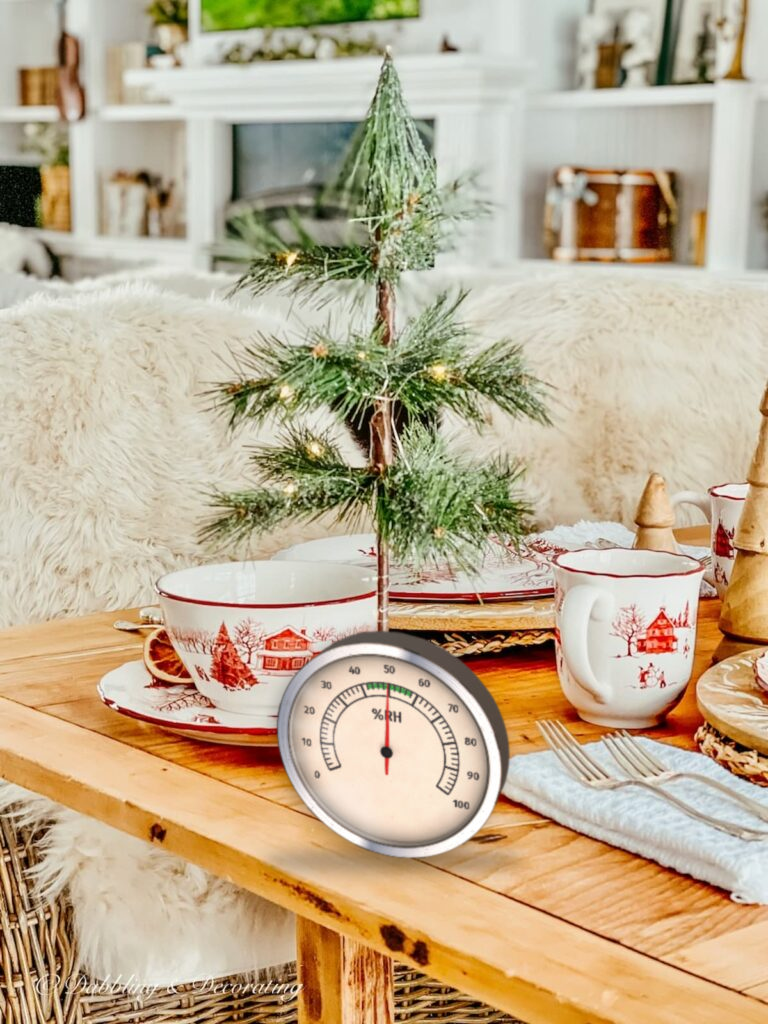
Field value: 50 %
